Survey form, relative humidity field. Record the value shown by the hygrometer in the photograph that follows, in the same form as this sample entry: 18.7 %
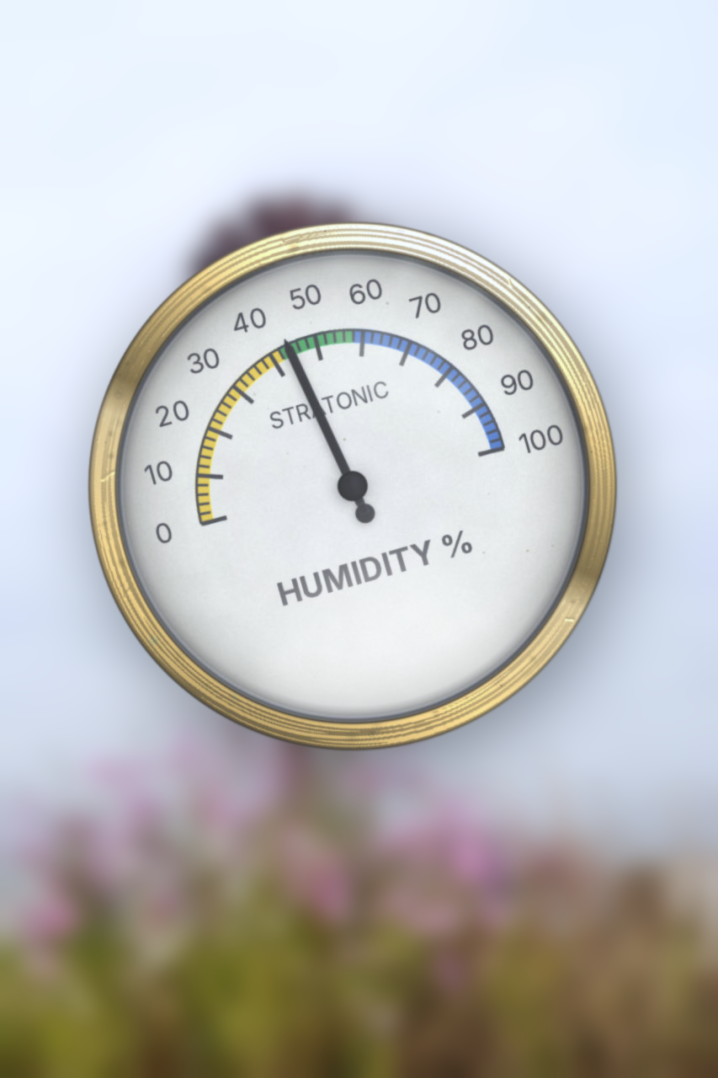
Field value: 44 %
